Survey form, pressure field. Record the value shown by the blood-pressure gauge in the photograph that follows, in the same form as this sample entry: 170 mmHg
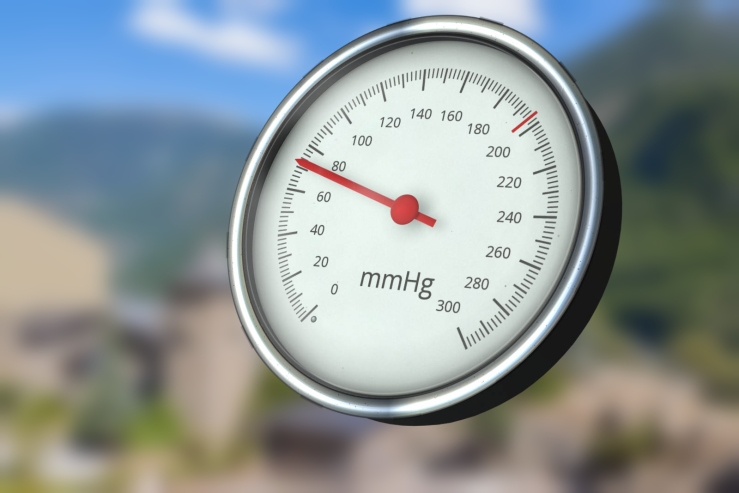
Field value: 72 mmHg
